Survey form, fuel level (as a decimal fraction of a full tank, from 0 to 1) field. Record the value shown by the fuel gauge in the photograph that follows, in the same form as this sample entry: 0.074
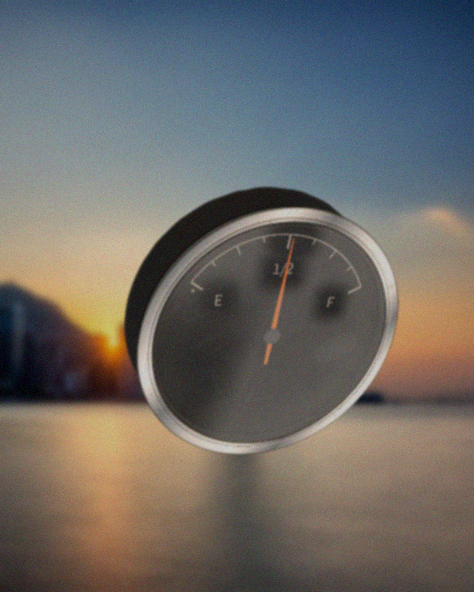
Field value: 0.5
